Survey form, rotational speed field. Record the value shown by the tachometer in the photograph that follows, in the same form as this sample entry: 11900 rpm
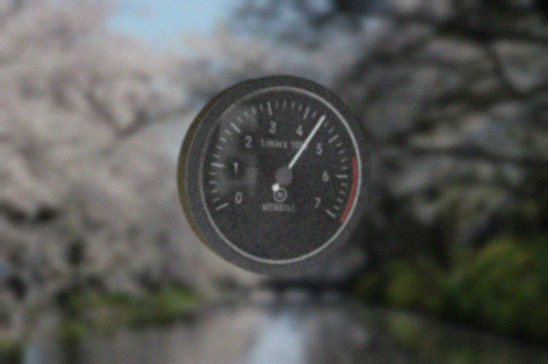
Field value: 4400 rpm
